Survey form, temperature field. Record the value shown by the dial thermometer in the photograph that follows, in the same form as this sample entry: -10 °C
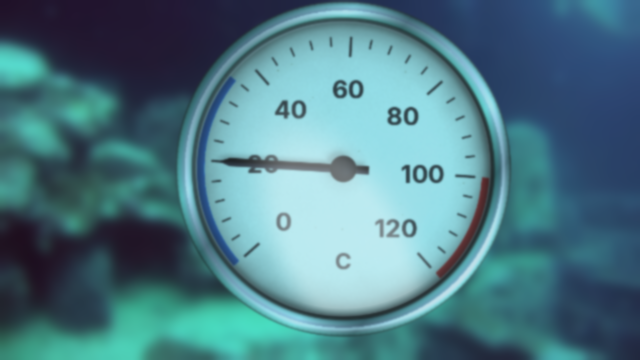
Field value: 20 °C
